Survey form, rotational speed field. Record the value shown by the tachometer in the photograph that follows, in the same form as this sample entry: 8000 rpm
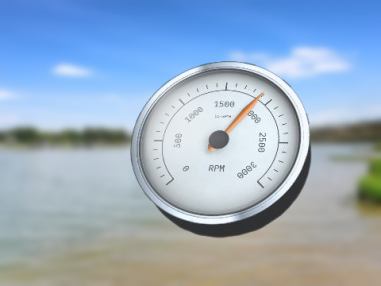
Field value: 1900 rpm
